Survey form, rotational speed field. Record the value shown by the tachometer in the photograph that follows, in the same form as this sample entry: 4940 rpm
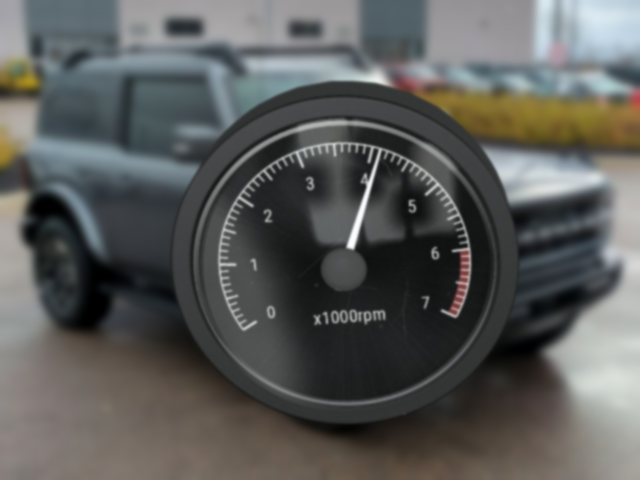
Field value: 4100 rpm
